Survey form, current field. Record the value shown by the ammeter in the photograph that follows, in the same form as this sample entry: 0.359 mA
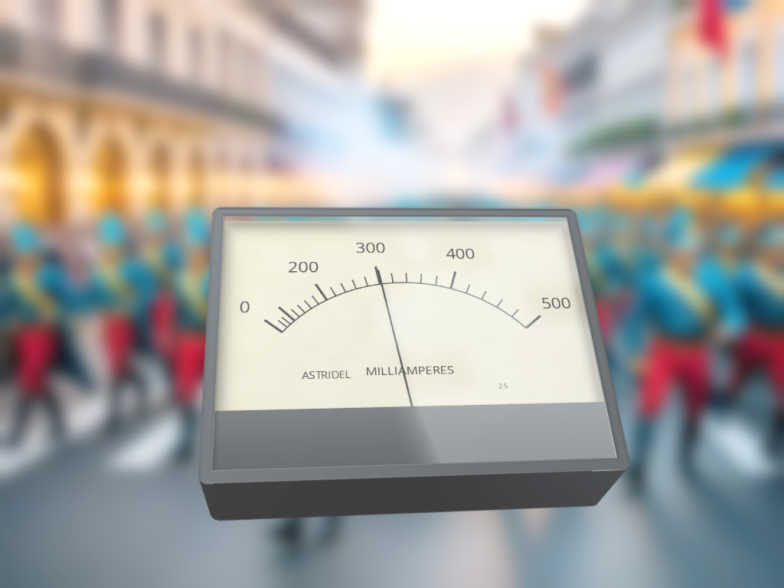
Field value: 300 mA
